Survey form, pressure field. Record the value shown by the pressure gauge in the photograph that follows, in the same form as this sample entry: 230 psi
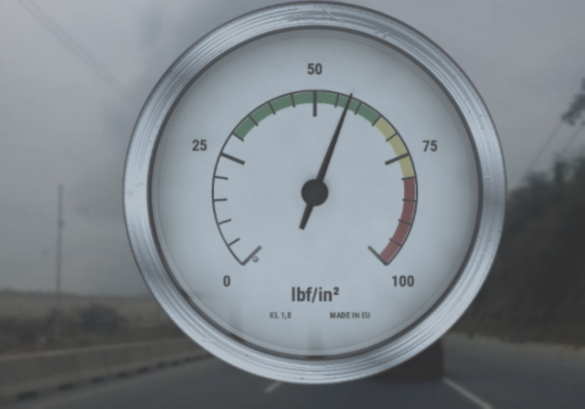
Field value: 57.5 psi
